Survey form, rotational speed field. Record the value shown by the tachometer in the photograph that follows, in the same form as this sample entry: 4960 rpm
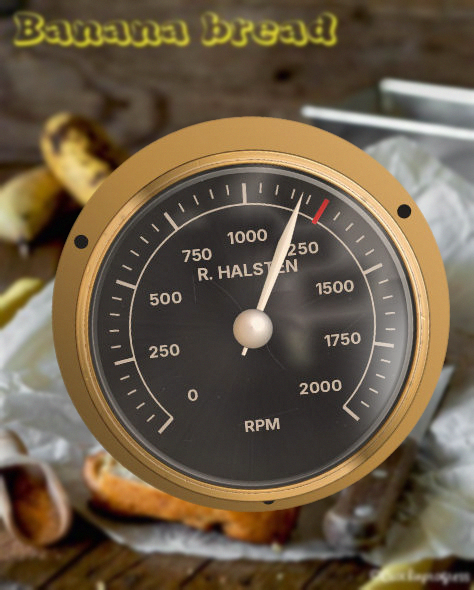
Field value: 1175 rpm
